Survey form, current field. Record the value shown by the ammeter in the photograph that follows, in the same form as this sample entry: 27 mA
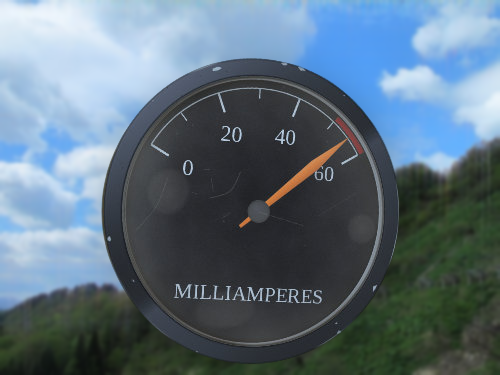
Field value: 55 mA
